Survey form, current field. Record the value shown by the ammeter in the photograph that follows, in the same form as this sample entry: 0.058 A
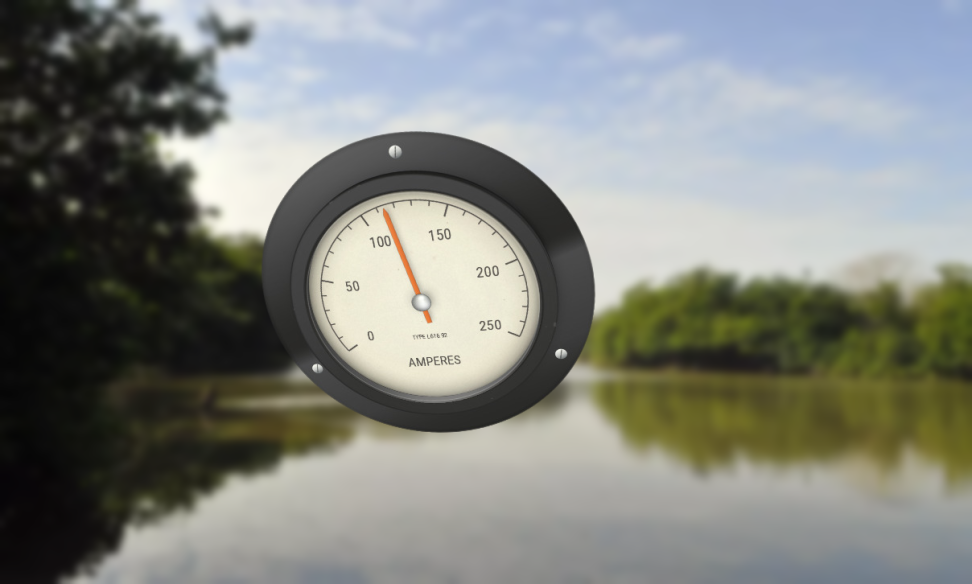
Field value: 115 A
